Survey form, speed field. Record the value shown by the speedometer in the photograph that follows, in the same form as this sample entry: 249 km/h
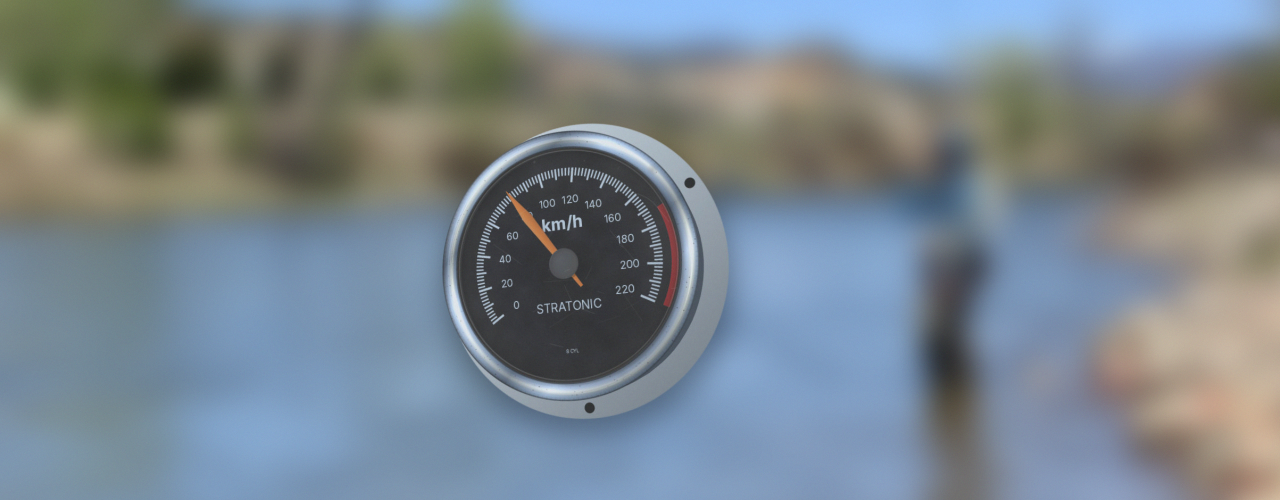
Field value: 80 km/h
